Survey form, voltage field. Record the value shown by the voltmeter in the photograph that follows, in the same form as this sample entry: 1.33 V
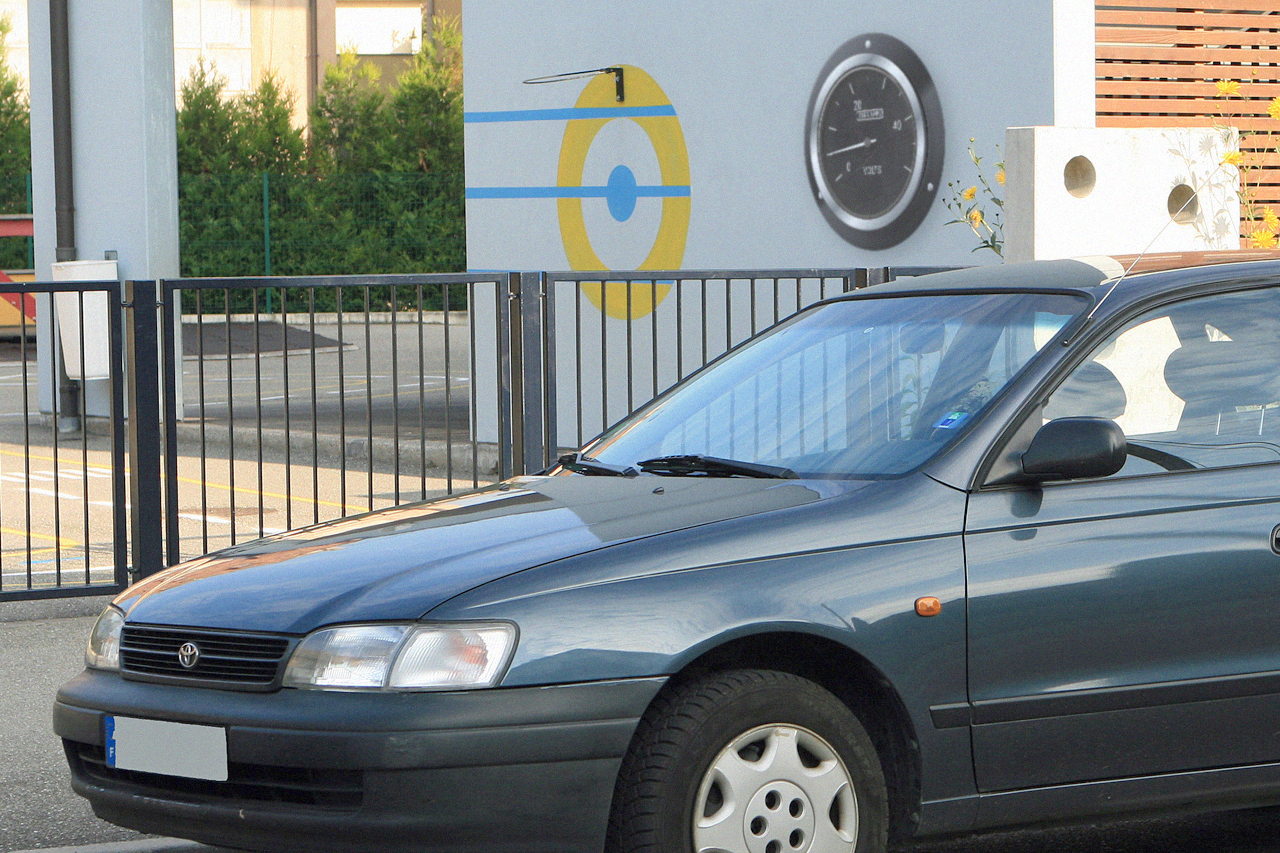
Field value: 5 V
